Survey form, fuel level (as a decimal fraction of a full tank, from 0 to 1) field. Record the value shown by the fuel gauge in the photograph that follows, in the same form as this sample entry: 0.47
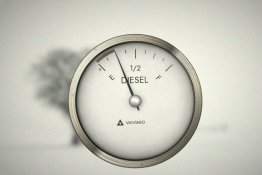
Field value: 0.25
